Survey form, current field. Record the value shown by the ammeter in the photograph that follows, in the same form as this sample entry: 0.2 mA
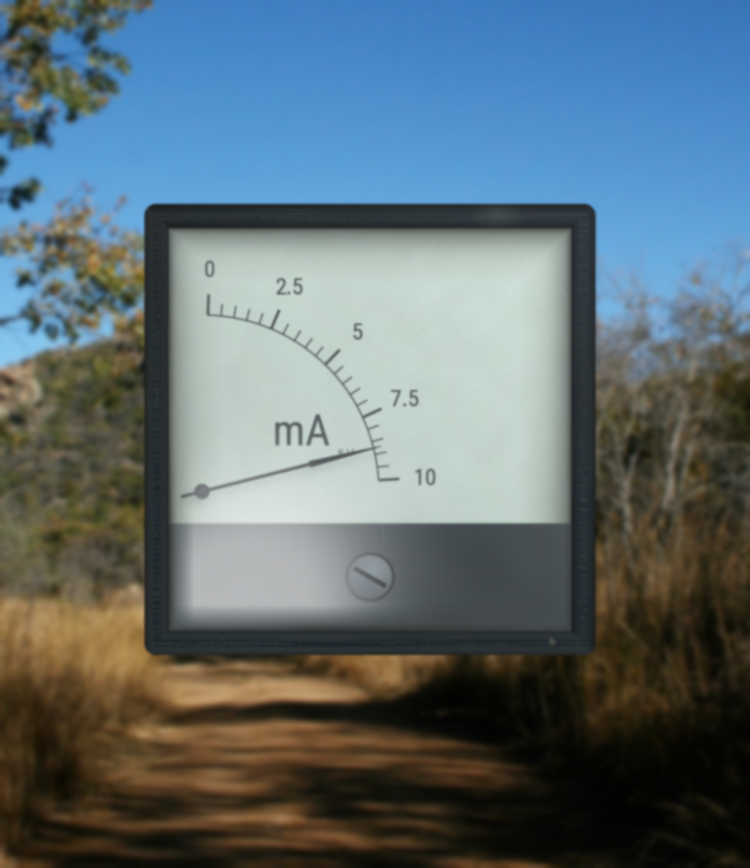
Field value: 8.75 mA
